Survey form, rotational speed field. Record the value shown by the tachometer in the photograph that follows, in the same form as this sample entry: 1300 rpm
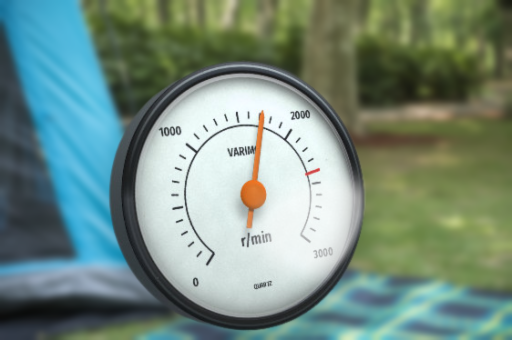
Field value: 1700 rpm
